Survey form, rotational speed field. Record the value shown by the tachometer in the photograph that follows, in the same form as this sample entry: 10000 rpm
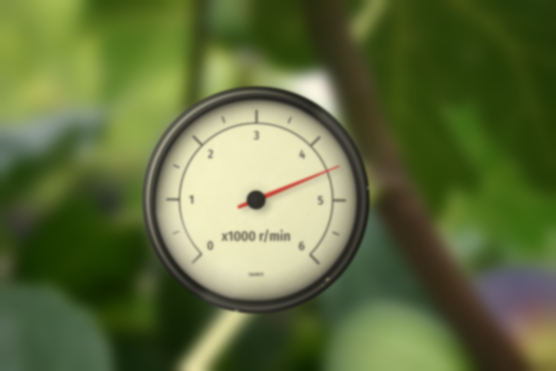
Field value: 4500 rpm
